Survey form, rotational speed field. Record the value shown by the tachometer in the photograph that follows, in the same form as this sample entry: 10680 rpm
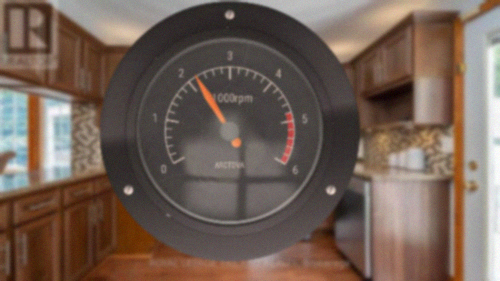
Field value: 2200 rpm
